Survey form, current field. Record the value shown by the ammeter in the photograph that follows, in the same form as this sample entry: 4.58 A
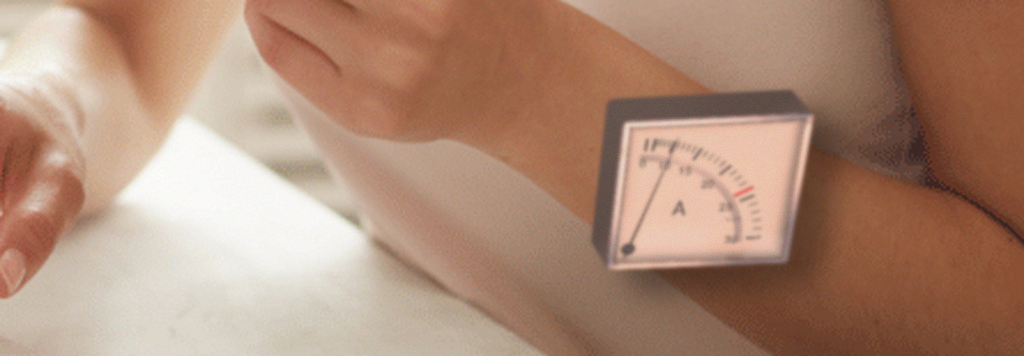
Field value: 10 A
